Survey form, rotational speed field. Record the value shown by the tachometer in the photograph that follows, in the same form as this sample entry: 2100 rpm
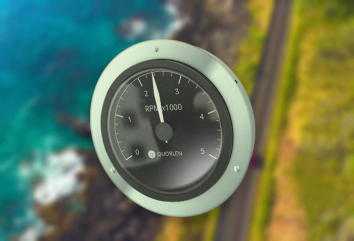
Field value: 2400 rpm
